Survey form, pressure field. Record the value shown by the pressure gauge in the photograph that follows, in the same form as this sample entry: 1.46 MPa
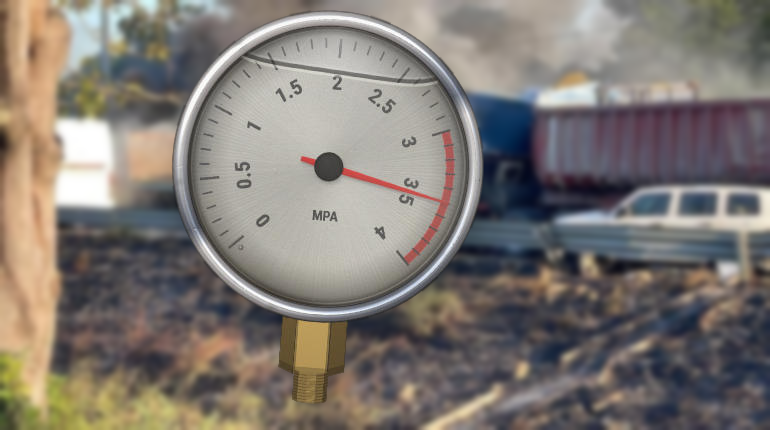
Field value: 3.5 MPa
